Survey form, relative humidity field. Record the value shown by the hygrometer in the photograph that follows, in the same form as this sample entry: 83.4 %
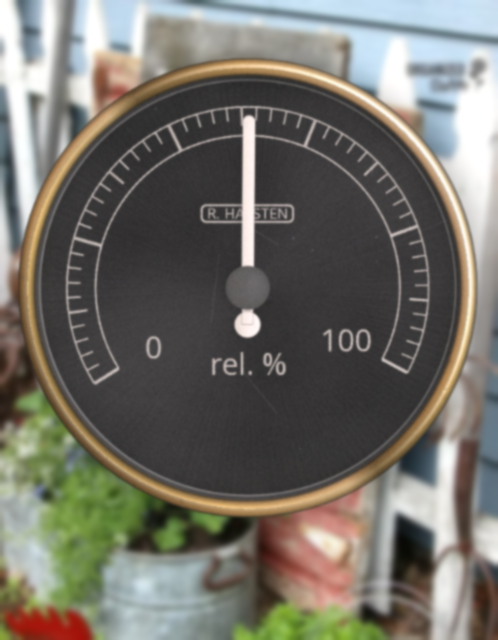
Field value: 51 %
